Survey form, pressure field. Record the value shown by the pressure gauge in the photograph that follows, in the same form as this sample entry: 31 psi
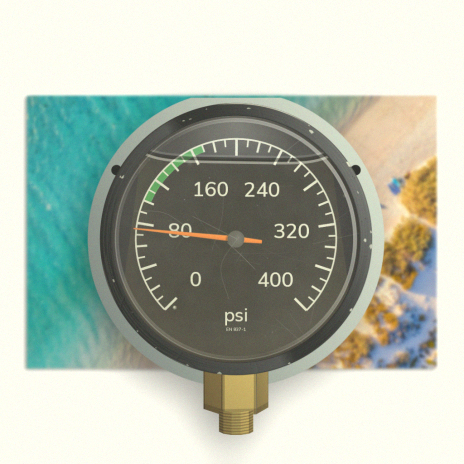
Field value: 75 psi
